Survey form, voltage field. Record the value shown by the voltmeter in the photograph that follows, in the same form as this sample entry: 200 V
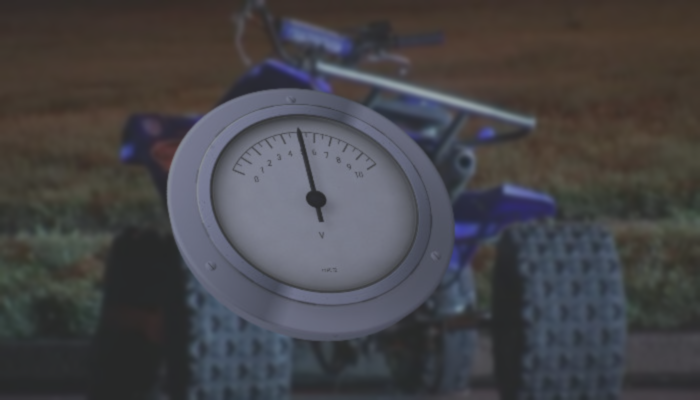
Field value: 5 V
